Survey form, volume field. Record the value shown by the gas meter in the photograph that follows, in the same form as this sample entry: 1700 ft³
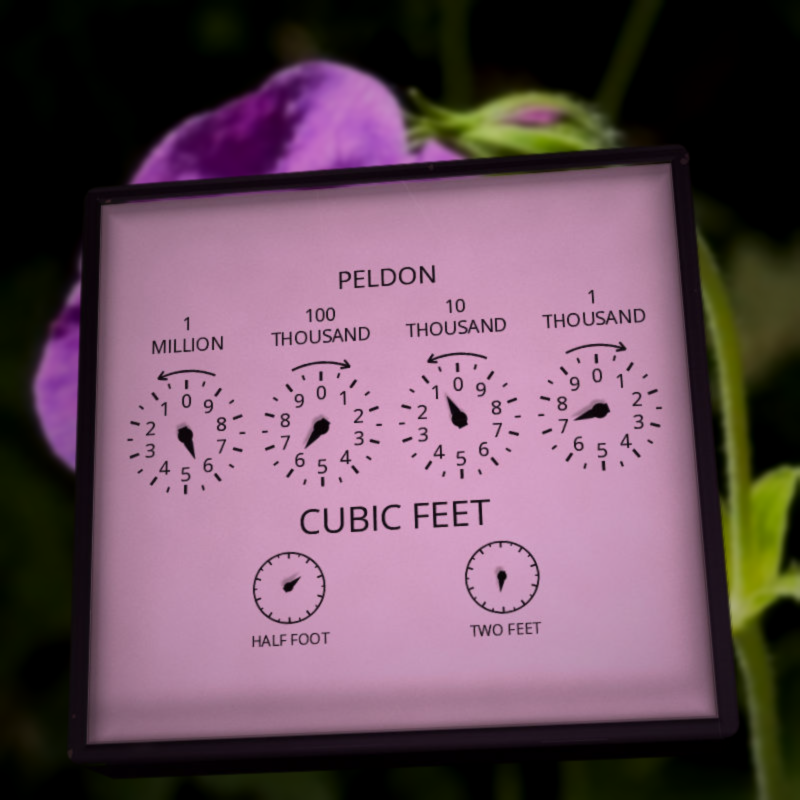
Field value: 560700 ft³
